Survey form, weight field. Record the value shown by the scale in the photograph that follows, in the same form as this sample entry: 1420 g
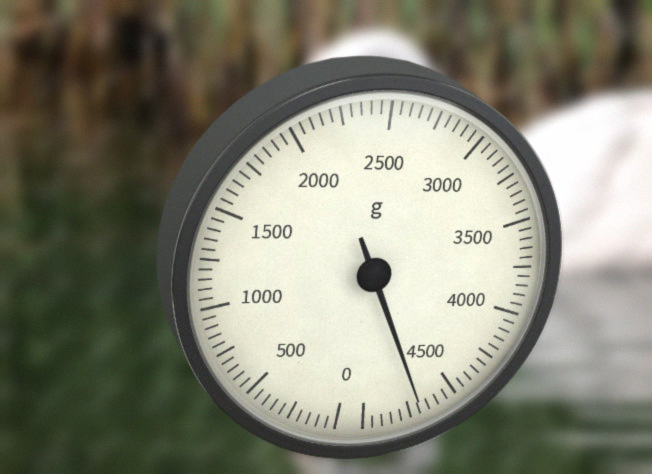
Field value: 4700 g
